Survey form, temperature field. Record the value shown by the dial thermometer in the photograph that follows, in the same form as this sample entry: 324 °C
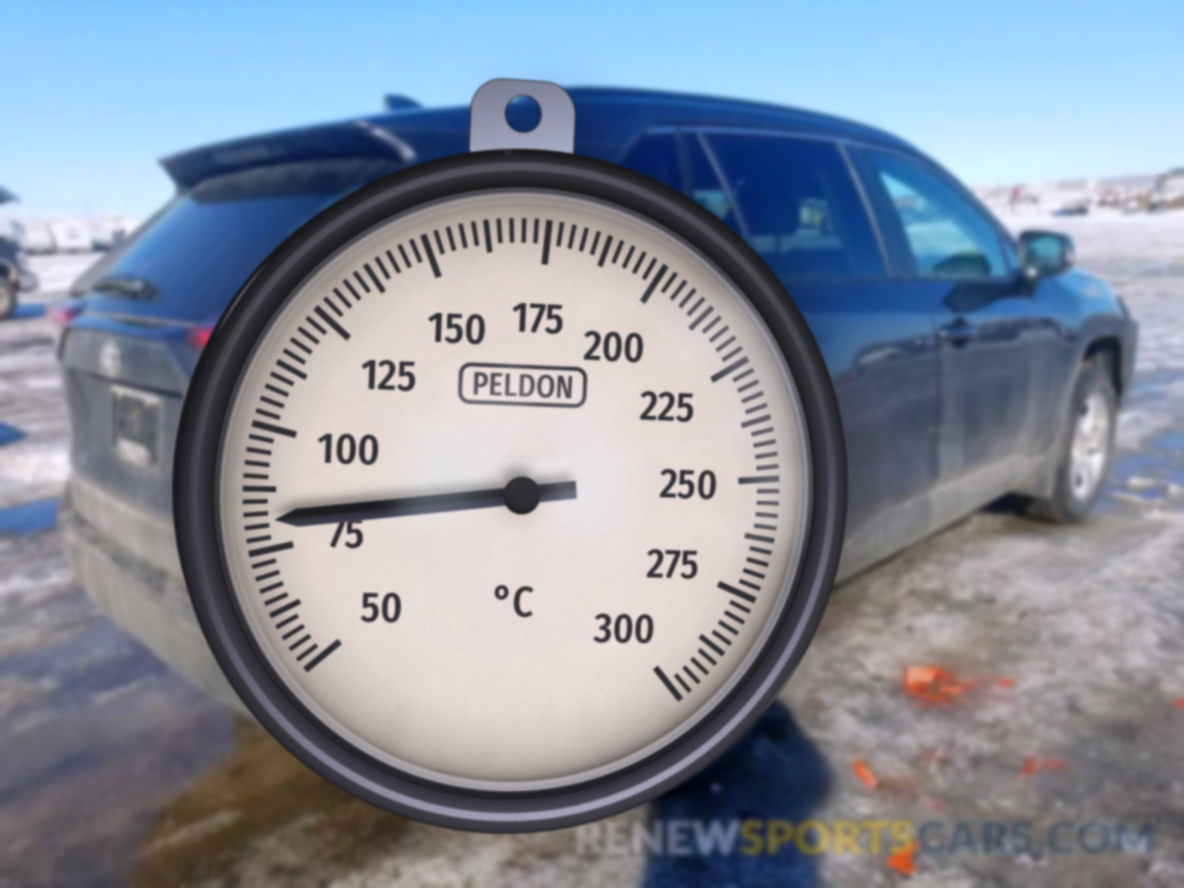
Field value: 81.25 °C
